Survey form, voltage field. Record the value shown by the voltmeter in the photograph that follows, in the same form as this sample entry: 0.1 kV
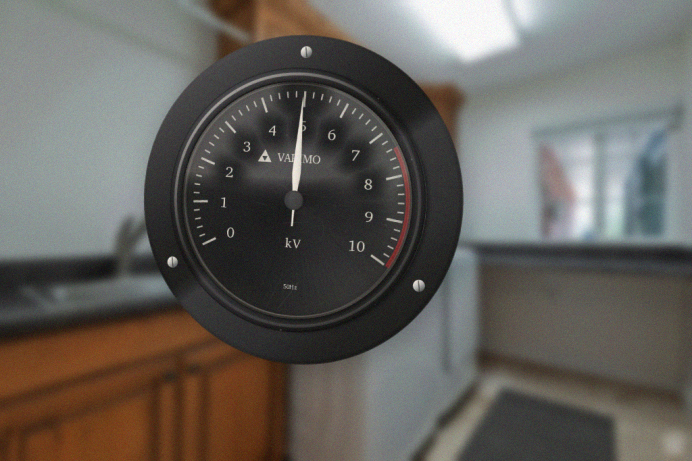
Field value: 5 kV
